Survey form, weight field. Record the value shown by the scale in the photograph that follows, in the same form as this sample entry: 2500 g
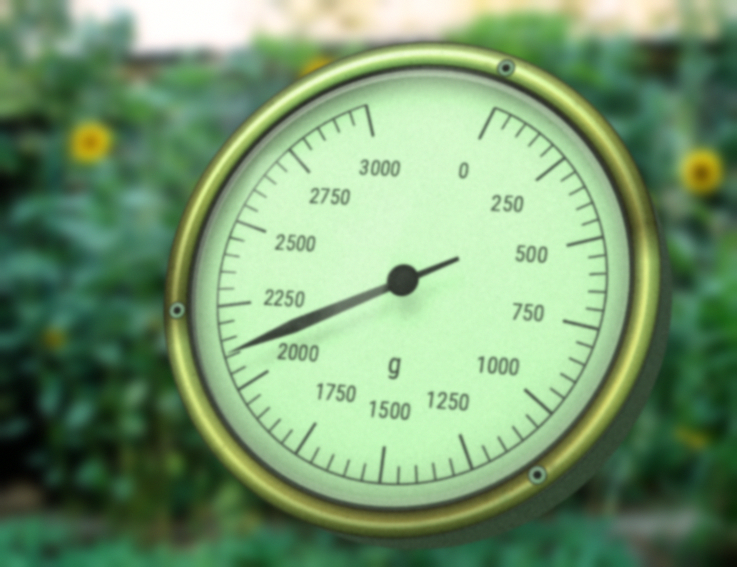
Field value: 2100 g
